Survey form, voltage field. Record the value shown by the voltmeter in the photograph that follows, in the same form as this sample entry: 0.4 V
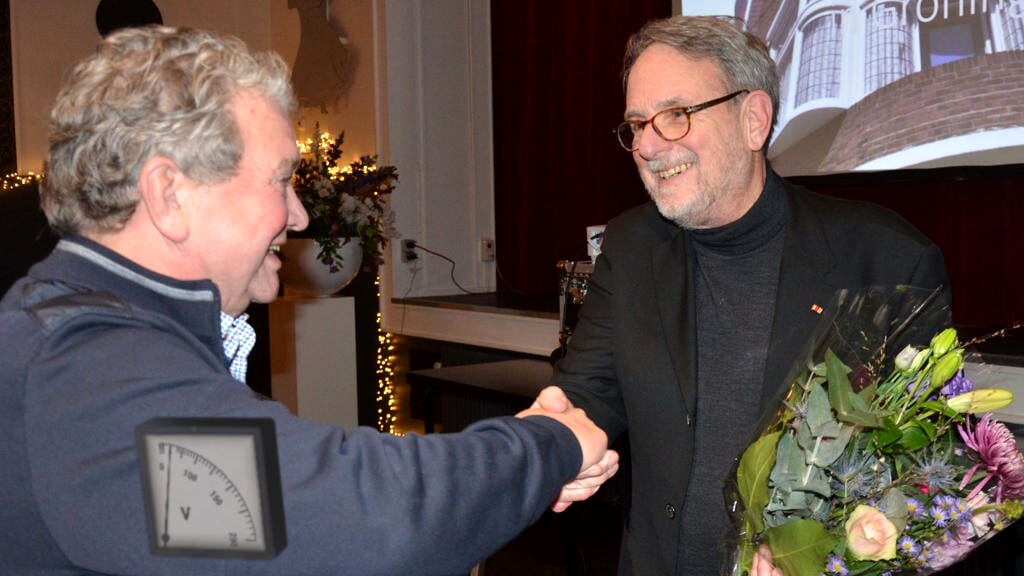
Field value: 50 V
